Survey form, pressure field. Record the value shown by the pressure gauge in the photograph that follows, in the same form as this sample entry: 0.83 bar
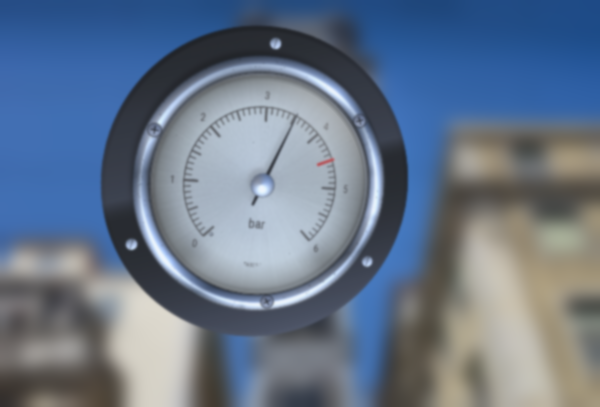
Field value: 3.5 bar
